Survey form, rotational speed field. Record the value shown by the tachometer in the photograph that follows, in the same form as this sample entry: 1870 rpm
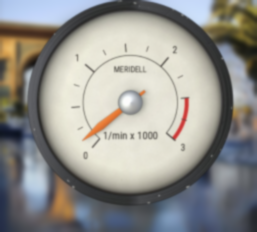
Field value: 125 rpm
